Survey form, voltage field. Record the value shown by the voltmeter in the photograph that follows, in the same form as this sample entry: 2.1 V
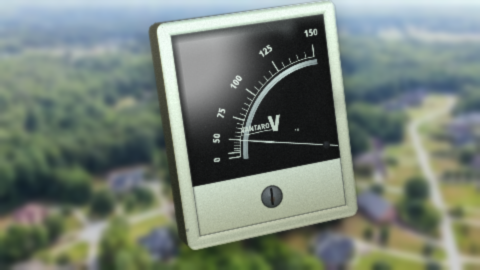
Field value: 50 V
